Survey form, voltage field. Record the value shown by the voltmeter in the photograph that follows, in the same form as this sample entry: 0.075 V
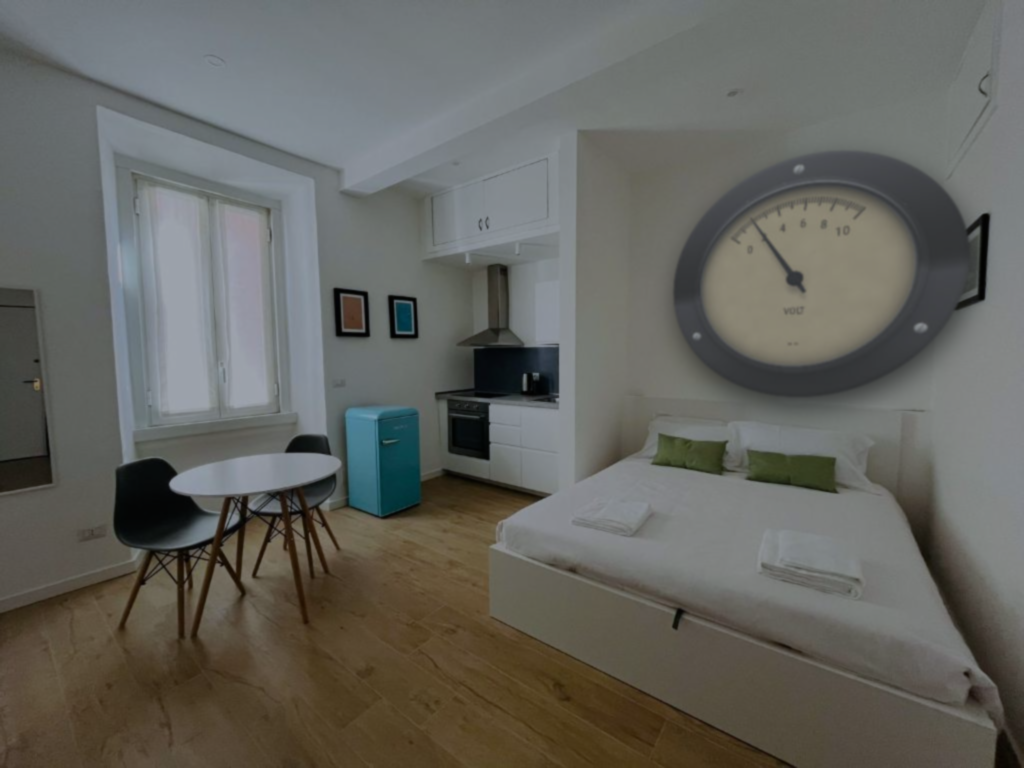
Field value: 2 V
